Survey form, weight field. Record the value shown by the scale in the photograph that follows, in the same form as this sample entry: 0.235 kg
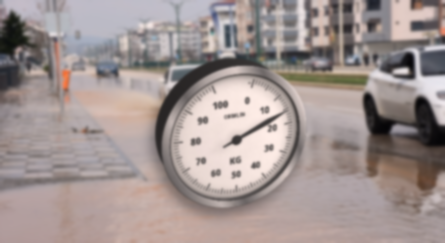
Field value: 15 kg
